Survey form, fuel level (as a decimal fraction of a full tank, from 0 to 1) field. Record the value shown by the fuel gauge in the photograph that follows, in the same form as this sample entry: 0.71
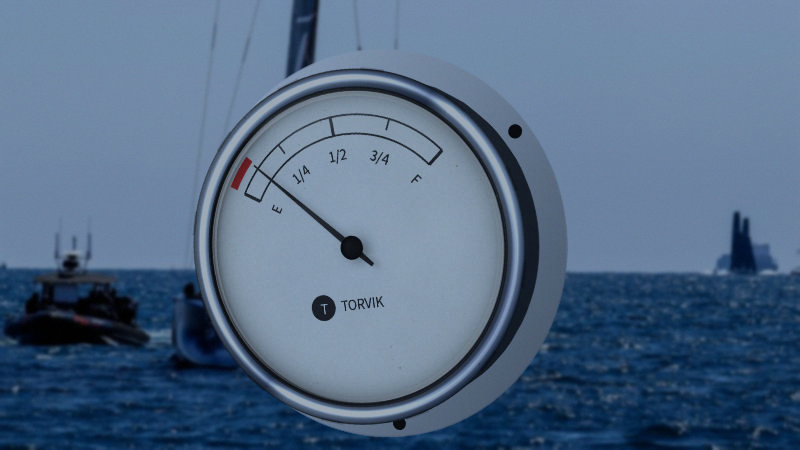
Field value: 0.125
